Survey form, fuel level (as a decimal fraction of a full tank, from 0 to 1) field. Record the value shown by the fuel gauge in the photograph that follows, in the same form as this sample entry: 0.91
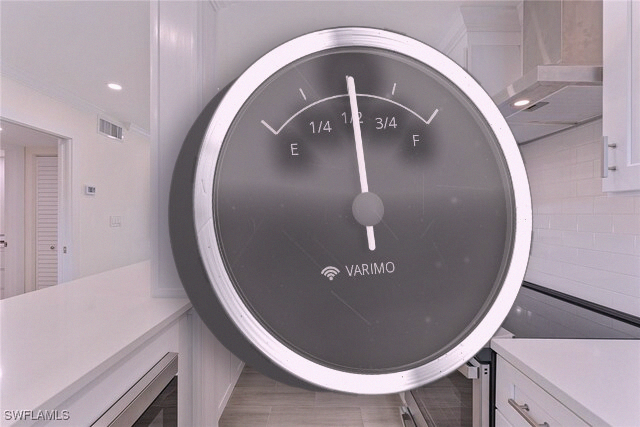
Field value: 0.5
